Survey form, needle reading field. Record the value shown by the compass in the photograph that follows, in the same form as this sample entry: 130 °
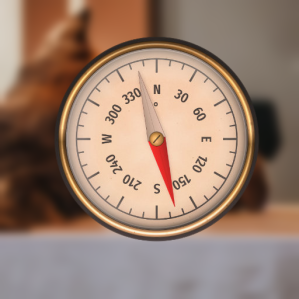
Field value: 165 °
